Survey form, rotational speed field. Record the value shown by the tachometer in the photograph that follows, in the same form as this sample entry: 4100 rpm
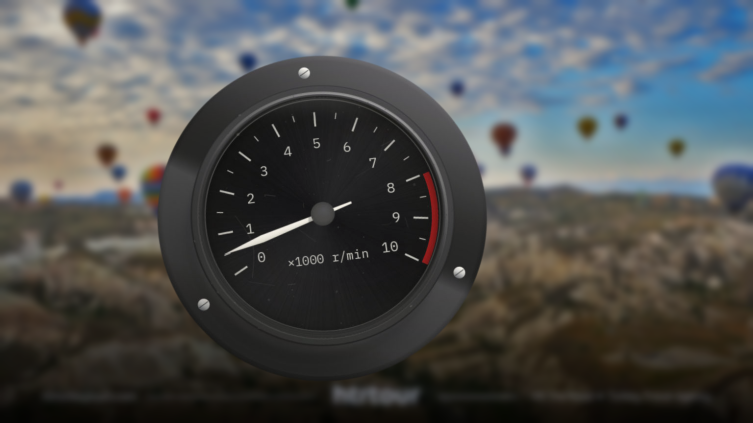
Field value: 500 rpm
